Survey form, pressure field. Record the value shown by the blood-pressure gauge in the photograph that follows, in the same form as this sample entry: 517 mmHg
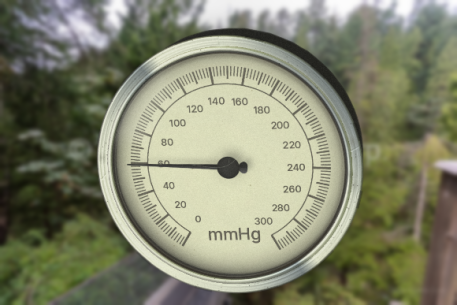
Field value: 60 mmHg
